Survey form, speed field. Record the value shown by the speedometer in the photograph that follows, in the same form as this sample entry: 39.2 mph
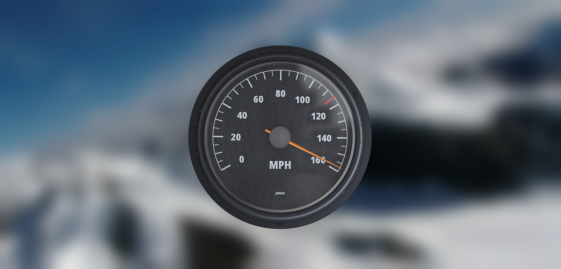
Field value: 157.5 mph
